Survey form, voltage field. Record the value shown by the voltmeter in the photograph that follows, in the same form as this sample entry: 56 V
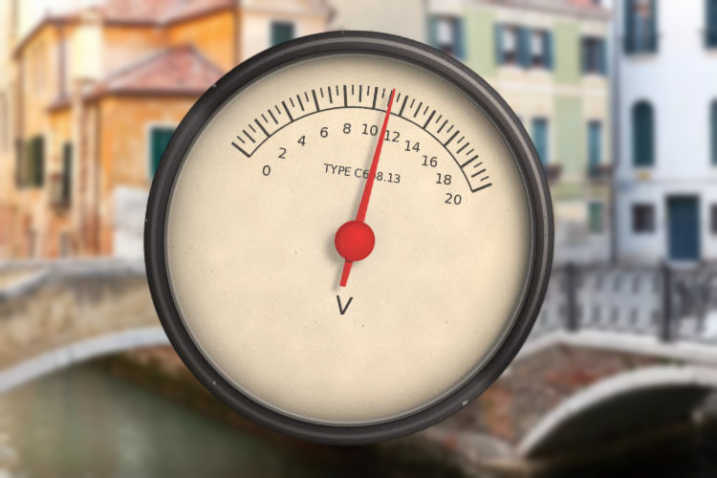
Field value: 11 V
